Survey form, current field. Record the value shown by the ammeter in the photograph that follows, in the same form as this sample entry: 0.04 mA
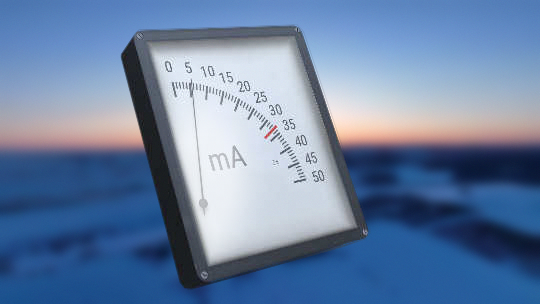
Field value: 5 mA
